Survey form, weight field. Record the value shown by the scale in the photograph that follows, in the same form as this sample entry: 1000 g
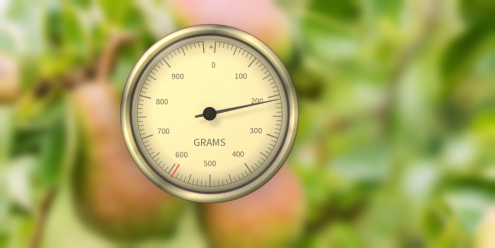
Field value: 210 g
